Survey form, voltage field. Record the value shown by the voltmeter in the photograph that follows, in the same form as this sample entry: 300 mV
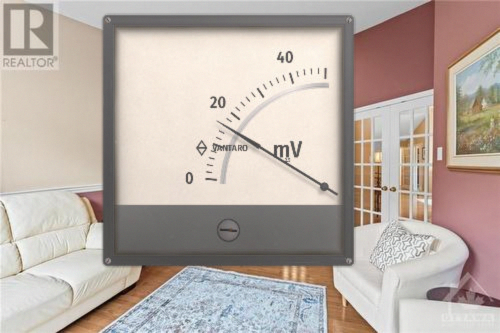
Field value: 16 mV
